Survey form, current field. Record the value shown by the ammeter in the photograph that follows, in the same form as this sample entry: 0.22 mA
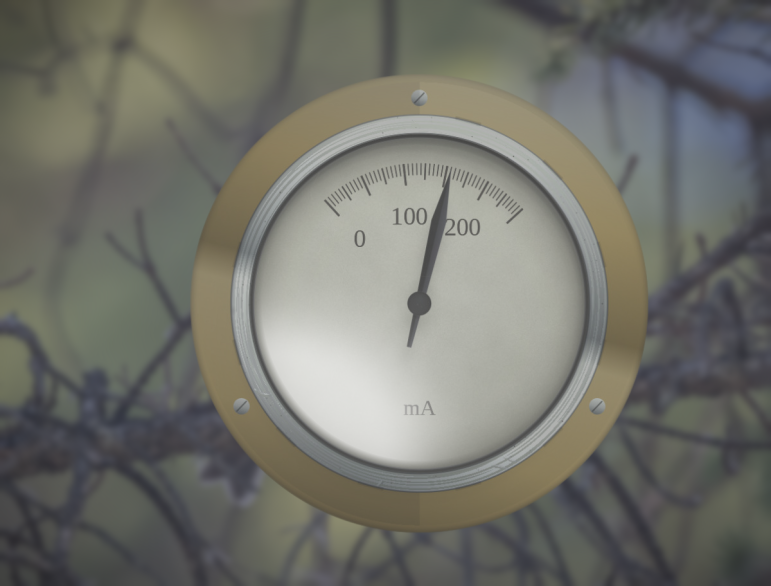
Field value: 155 mA
